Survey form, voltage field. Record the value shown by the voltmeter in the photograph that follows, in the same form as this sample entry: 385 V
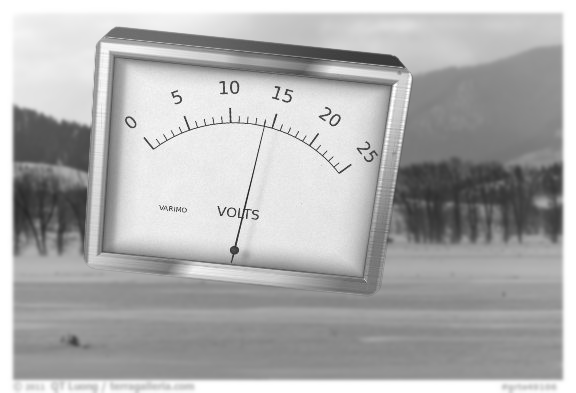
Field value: 14 V
